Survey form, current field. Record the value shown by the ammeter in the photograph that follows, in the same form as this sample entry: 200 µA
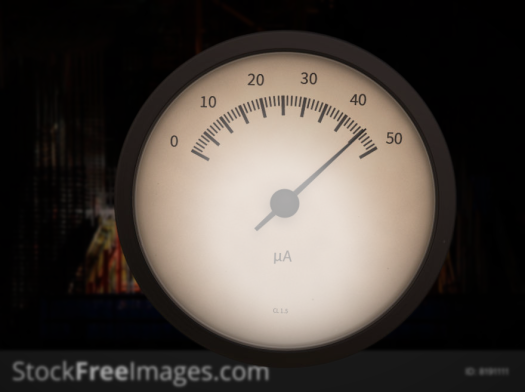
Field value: 45 µA
